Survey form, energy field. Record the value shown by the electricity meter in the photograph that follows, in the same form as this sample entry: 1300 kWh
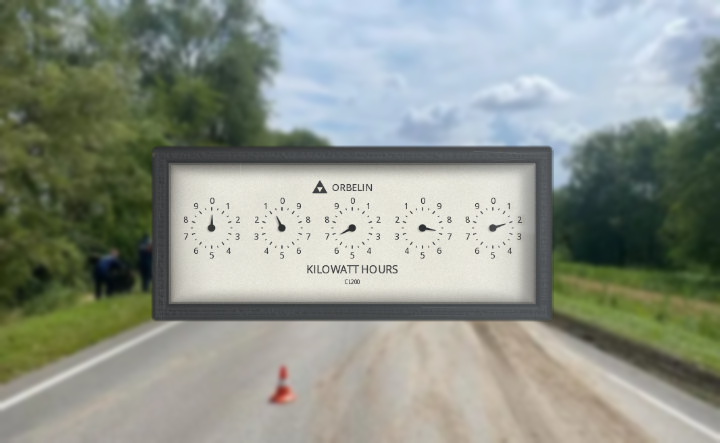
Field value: 672 kWh
